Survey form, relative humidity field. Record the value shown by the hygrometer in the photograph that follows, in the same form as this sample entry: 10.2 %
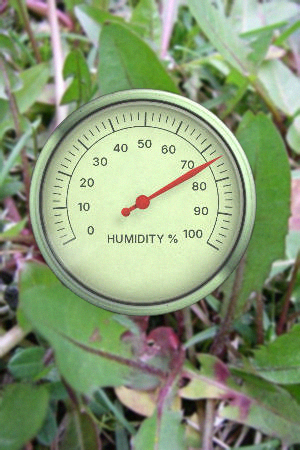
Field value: 74 %
